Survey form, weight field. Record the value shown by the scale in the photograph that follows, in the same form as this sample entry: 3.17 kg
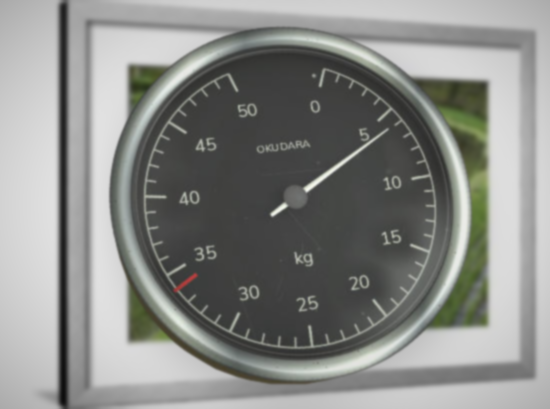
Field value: 6 kg
